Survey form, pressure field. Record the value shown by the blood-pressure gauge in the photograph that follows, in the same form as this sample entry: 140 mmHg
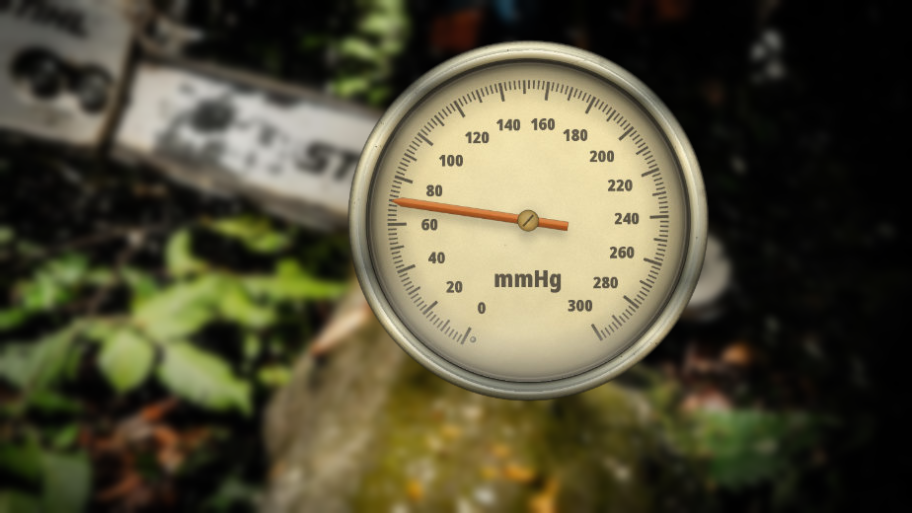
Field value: 70 mmHg
